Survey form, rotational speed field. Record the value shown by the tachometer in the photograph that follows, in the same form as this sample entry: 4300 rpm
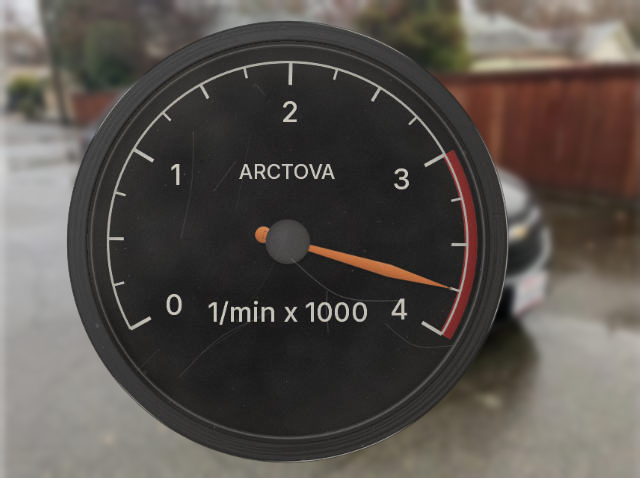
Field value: 3750 rpm
